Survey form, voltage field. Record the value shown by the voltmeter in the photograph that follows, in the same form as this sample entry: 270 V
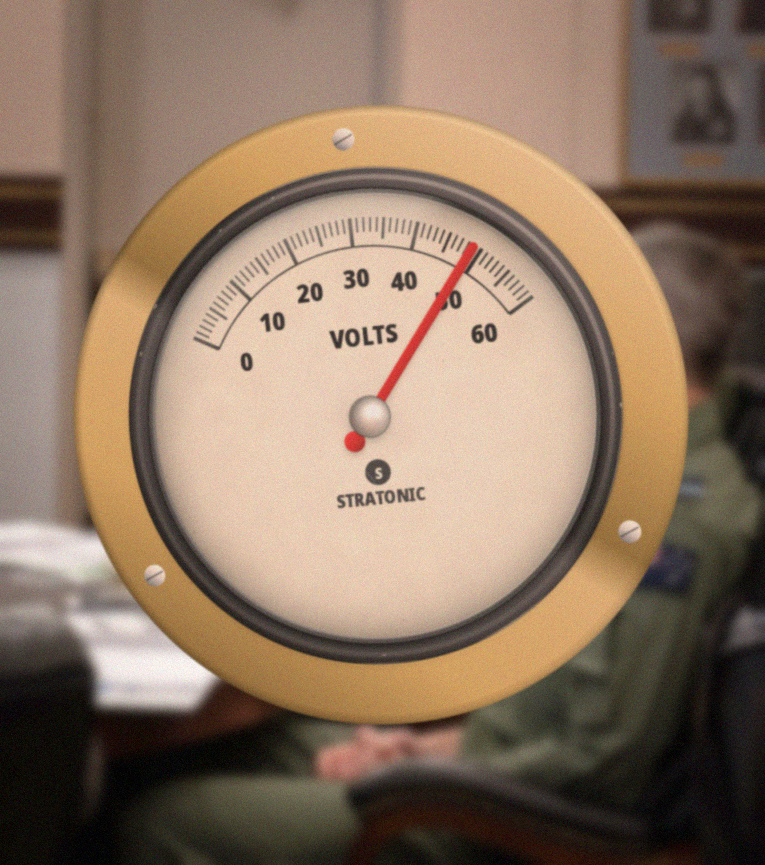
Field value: 49 V
